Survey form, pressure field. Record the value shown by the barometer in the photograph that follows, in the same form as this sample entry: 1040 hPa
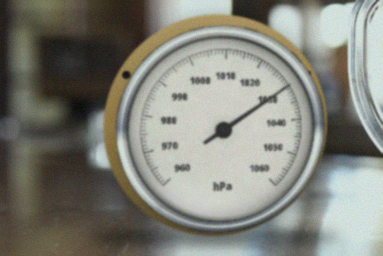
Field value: 1030 hPa
